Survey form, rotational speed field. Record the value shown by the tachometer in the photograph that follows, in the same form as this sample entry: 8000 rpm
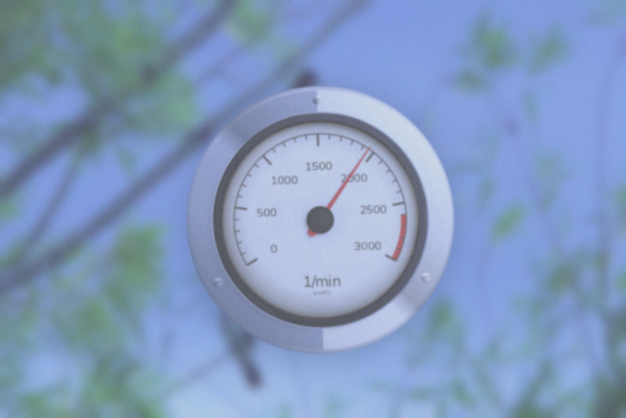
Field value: 1950 rpm
